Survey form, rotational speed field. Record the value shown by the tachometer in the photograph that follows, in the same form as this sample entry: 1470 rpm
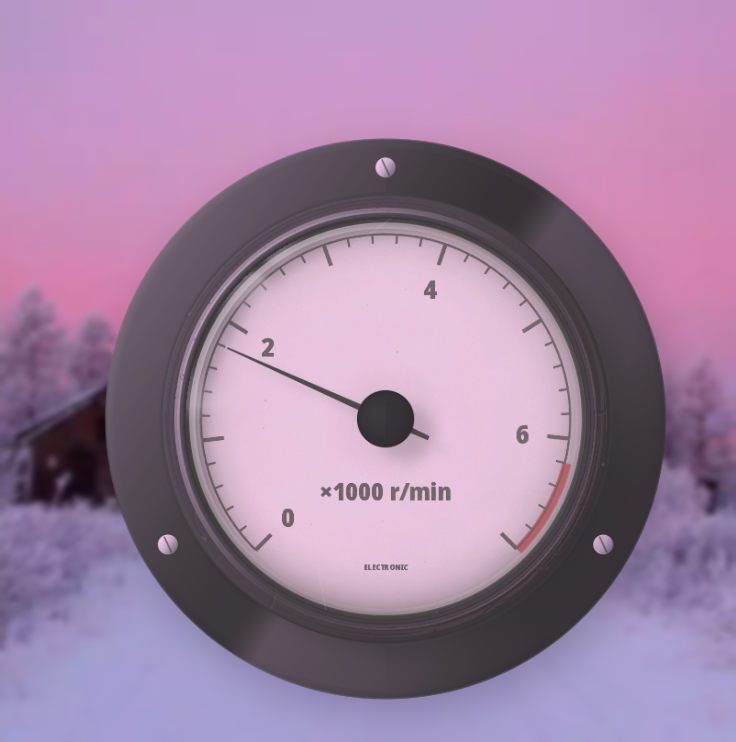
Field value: 1800 rpm
